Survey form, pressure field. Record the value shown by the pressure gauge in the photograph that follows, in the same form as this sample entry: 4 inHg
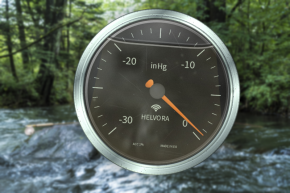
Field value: -0.5 inHg
